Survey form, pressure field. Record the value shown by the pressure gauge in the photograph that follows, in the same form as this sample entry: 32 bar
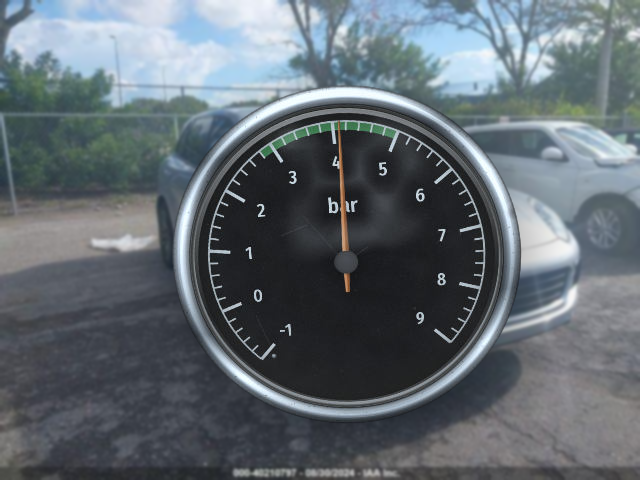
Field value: 4.1 bar
